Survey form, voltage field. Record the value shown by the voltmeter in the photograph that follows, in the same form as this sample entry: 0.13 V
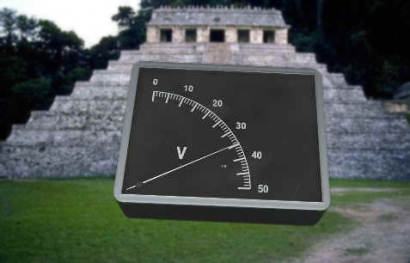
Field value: 35 V
